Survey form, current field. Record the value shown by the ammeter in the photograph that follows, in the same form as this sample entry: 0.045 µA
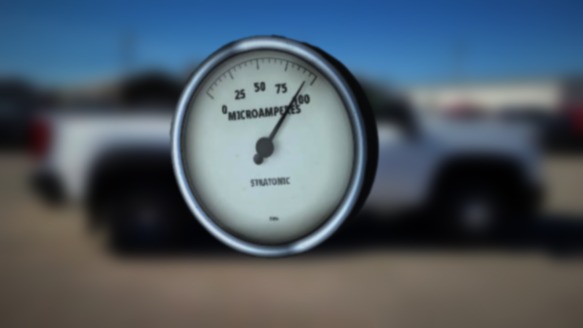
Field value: 95 µA
